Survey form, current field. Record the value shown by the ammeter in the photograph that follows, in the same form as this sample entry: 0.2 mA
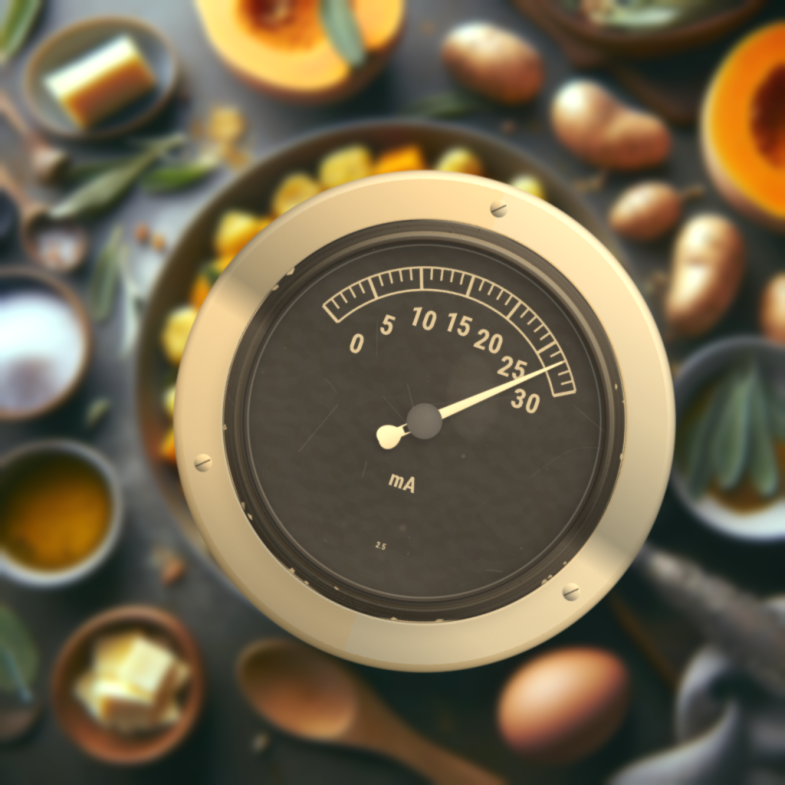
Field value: 27 mA
